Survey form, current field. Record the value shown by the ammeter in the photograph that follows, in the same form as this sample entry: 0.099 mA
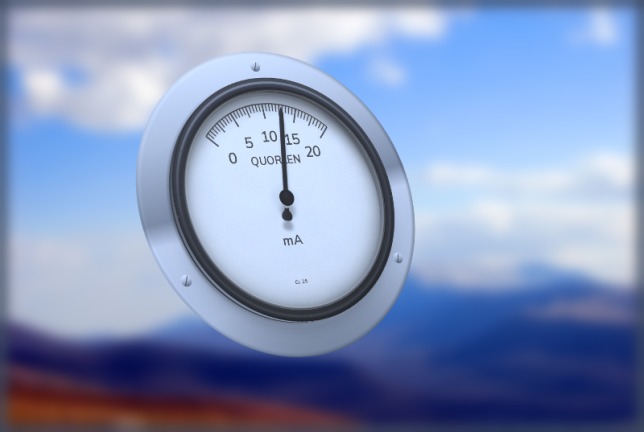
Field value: 12.5 mA
